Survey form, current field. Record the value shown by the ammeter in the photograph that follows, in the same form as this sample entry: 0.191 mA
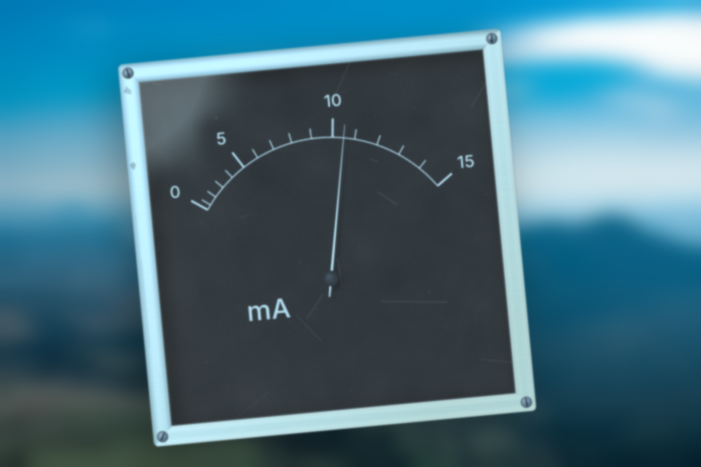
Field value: 10.5 mA
